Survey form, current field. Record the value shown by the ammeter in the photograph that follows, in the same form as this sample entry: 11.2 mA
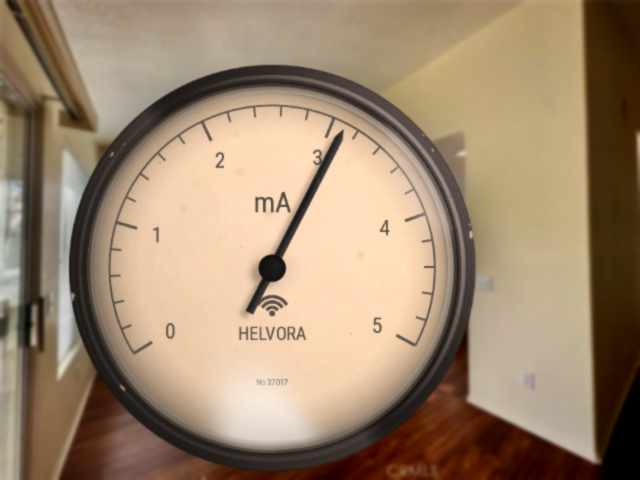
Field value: 3.1 mA
